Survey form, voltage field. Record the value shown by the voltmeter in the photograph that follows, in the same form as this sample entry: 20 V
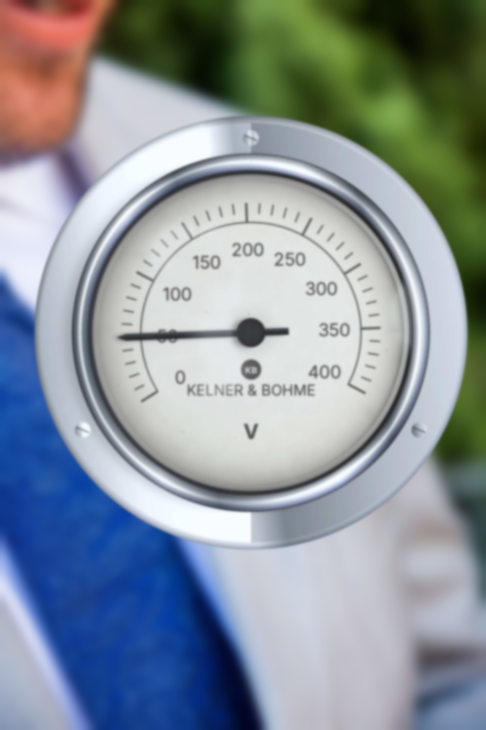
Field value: 50 V
